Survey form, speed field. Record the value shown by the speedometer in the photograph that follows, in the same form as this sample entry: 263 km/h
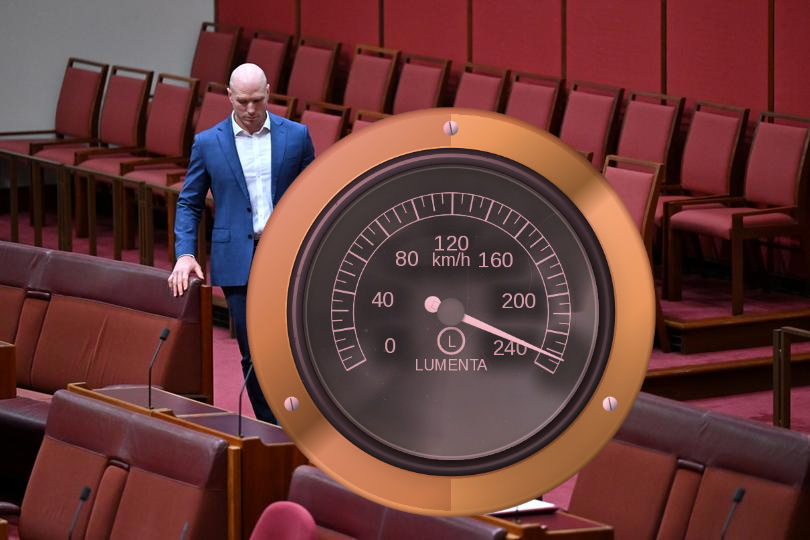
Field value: 232.5 km/h
